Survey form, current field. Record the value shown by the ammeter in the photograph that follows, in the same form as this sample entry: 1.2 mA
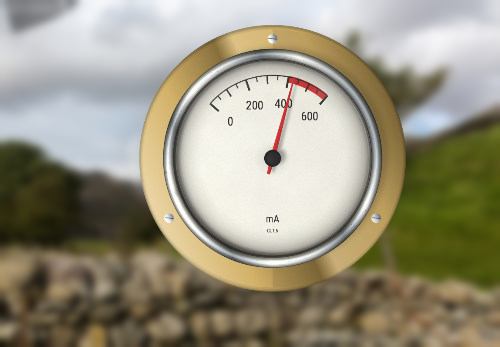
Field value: 425 mA
